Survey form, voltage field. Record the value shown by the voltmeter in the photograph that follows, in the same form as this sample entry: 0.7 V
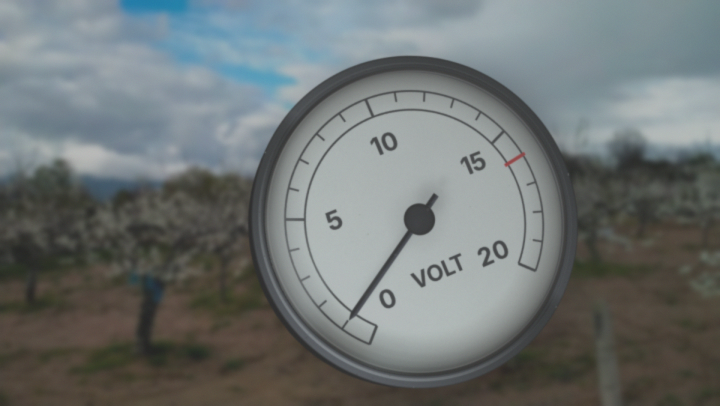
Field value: 1 V
